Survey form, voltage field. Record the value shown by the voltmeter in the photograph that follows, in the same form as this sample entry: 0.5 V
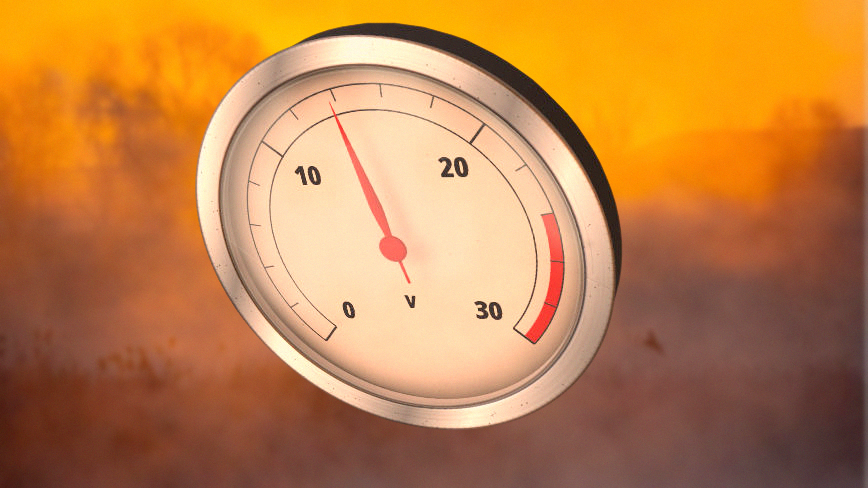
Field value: 14 V
